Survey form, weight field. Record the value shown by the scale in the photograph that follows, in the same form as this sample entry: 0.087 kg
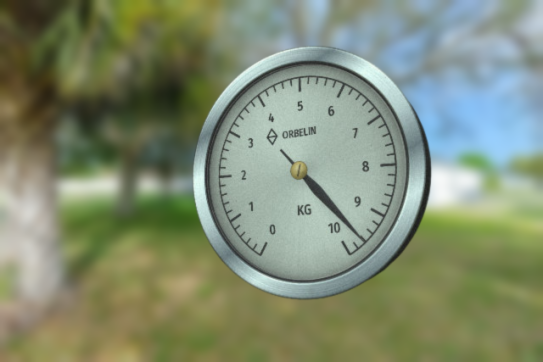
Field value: 9.6 kg
